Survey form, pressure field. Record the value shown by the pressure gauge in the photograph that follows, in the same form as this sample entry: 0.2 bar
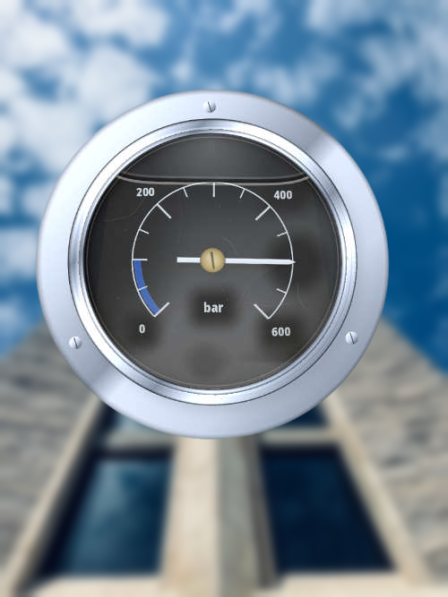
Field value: 500 bar
